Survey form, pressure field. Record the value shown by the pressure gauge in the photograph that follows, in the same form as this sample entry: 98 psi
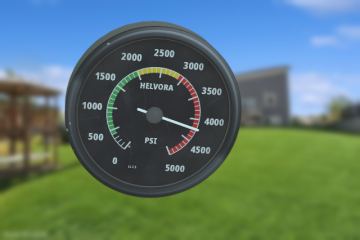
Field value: 4200 psi
